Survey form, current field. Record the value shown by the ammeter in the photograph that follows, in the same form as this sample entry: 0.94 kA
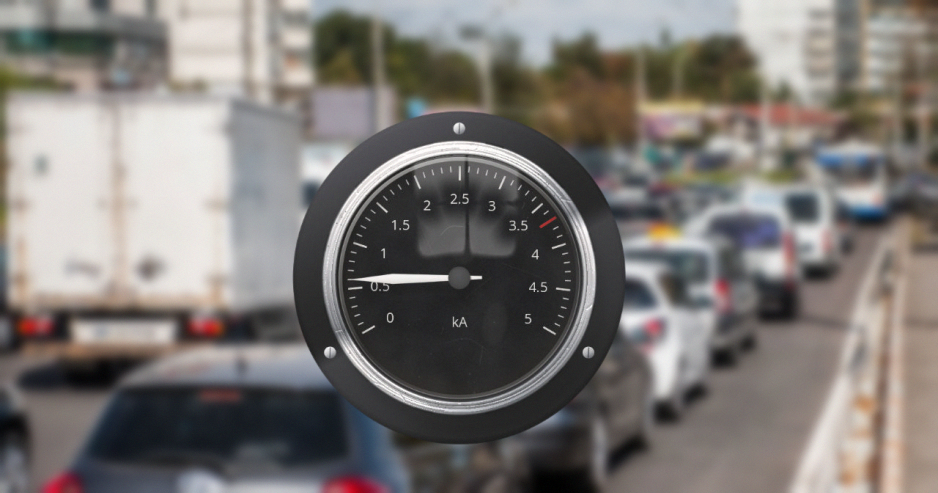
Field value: 0.6 kA
